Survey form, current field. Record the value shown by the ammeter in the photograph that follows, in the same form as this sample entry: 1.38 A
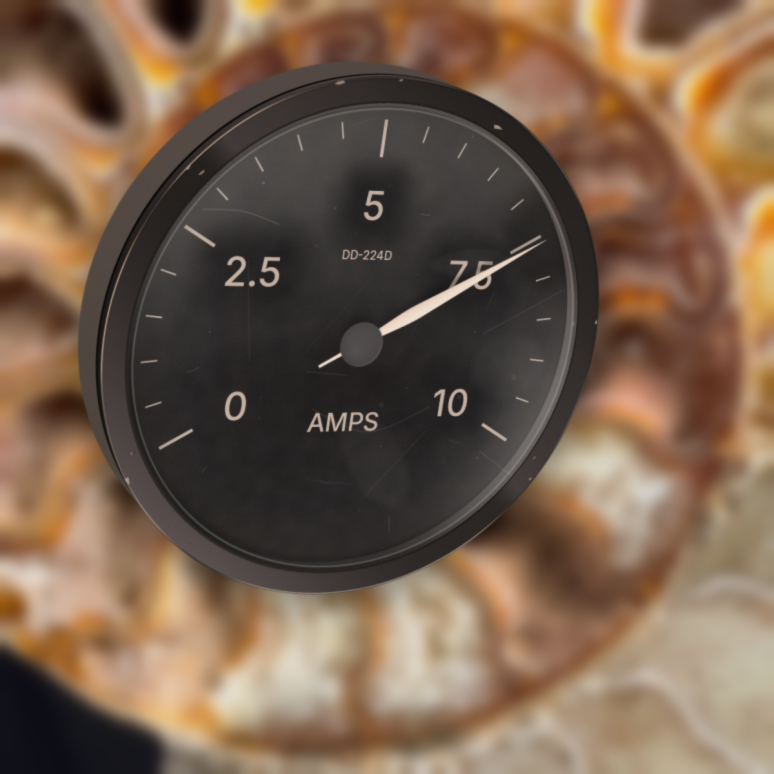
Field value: 7.5 A
